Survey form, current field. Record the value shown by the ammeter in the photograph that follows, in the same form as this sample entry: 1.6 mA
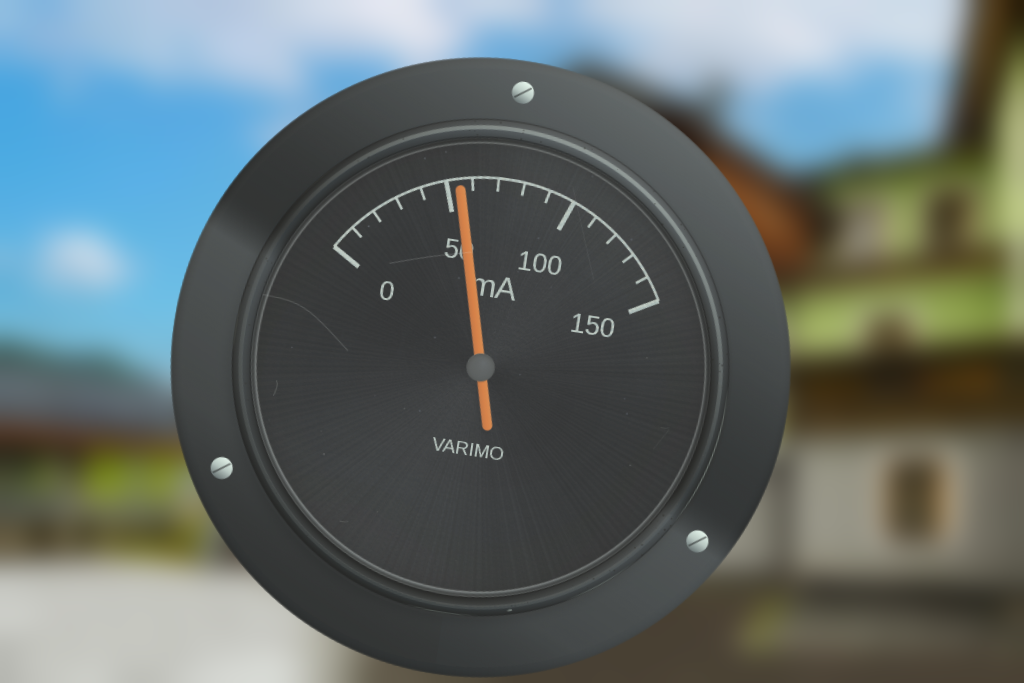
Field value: 55 mA
